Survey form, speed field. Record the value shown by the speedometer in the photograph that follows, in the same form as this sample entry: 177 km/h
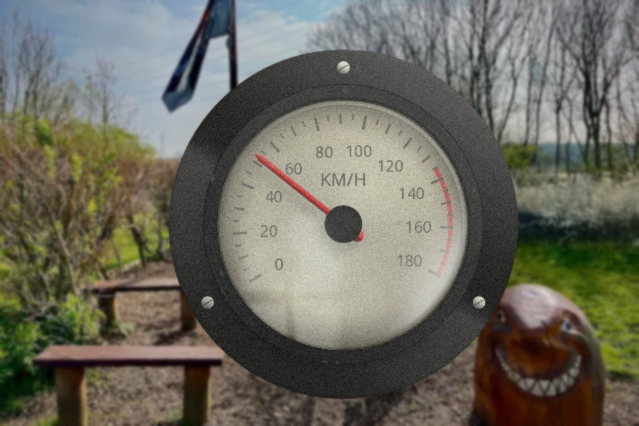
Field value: 52.5 km/h
